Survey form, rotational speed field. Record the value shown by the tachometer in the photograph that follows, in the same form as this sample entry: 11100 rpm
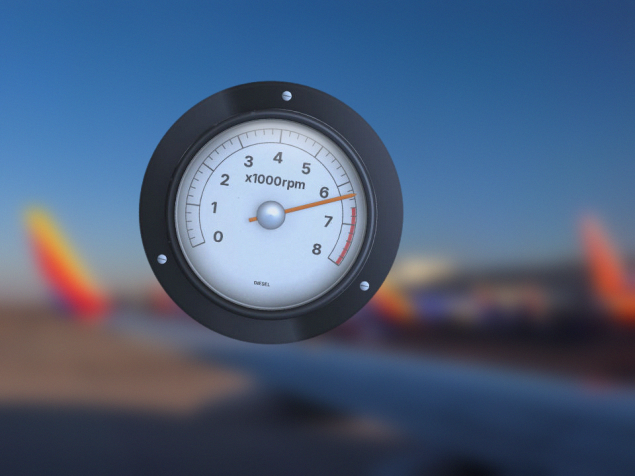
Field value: 6300 rpm
